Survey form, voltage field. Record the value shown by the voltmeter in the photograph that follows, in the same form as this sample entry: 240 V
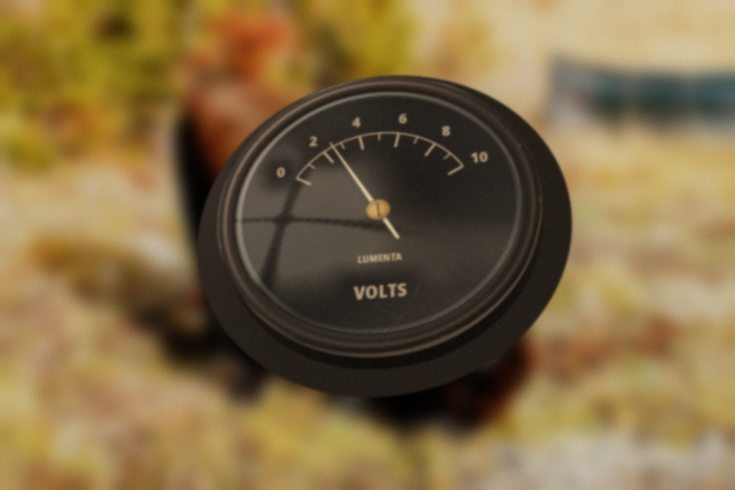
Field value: 2.5 V
